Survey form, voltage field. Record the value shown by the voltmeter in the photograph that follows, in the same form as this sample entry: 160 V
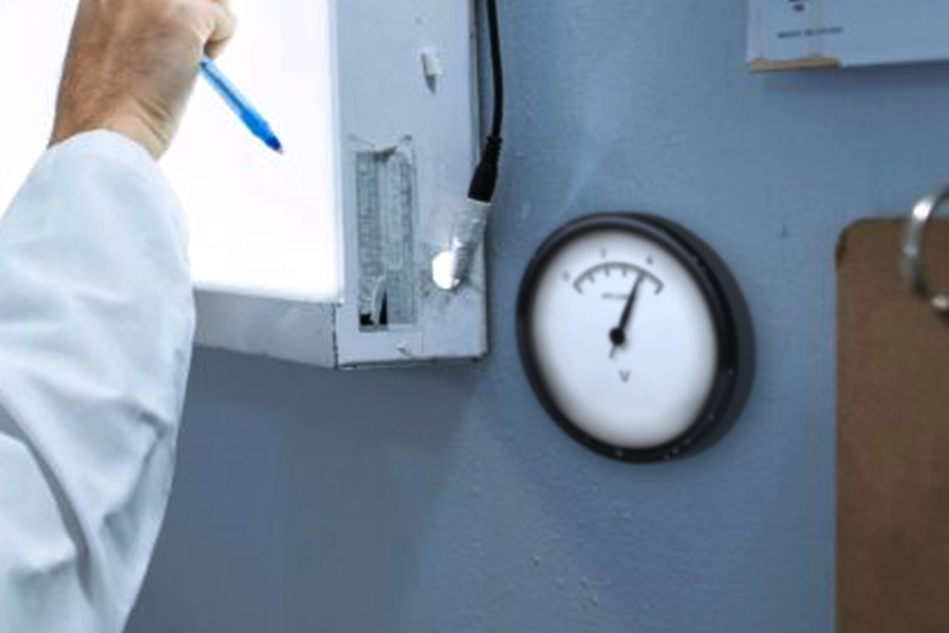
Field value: 4 V
